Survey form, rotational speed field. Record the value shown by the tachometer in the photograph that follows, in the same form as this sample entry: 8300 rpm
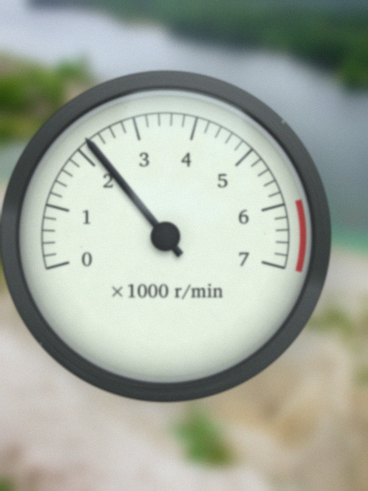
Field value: 2200 rpm
